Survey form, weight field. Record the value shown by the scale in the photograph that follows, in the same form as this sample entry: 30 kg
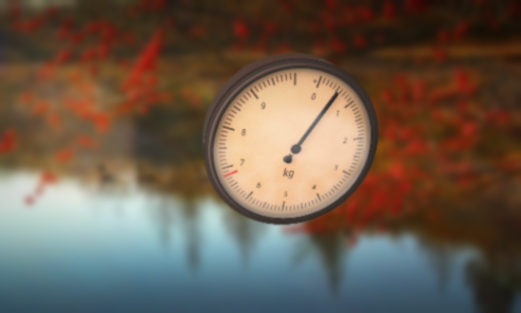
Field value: 0.5 kg
